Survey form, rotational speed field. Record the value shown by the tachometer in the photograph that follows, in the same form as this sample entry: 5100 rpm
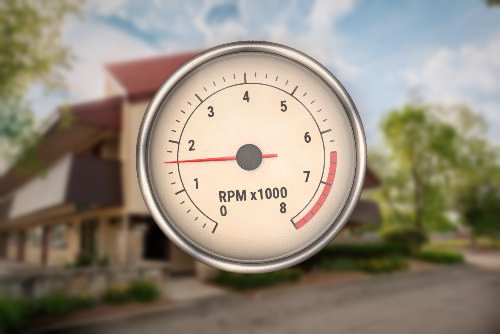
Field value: 1600 rpm
